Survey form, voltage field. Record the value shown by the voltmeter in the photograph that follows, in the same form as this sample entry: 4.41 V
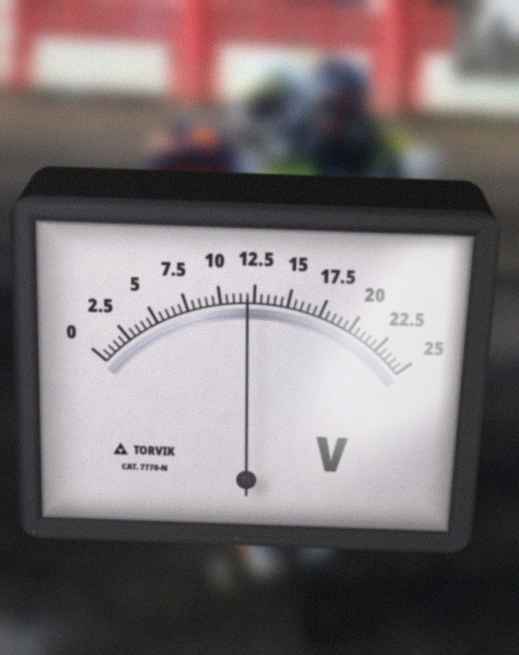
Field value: 12 V
